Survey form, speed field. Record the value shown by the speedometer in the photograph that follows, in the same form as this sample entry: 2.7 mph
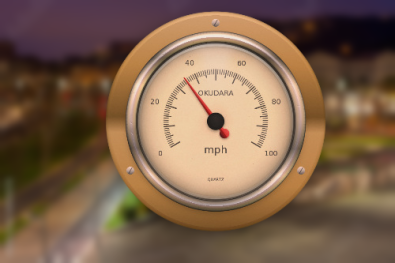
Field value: 35 mph
